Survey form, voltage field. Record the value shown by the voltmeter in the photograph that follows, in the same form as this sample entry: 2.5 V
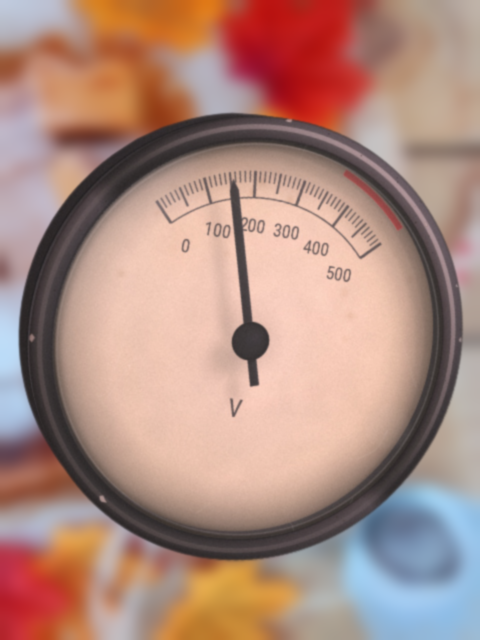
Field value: 150 V
